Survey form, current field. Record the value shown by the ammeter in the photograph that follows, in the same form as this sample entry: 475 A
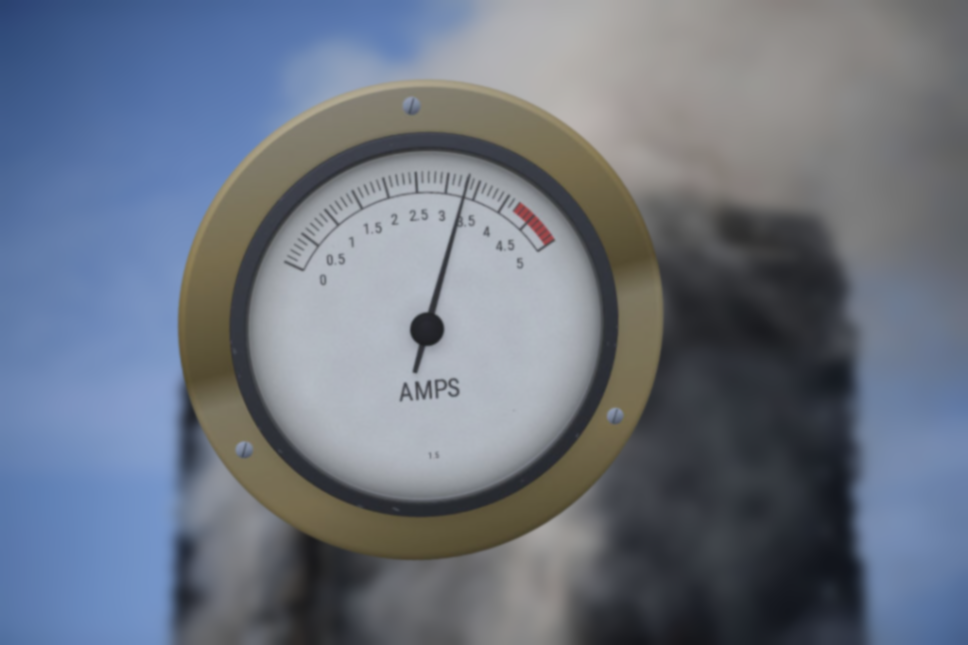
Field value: 3.3 A
